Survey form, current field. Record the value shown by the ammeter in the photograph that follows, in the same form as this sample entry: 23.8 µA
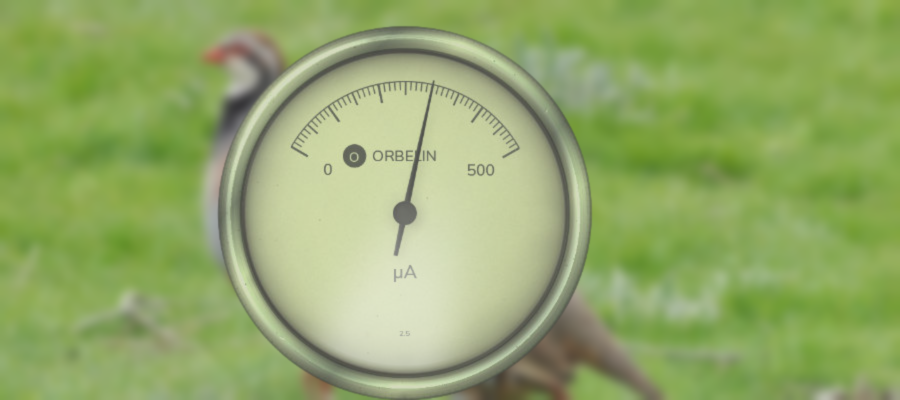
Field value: 300 µA
